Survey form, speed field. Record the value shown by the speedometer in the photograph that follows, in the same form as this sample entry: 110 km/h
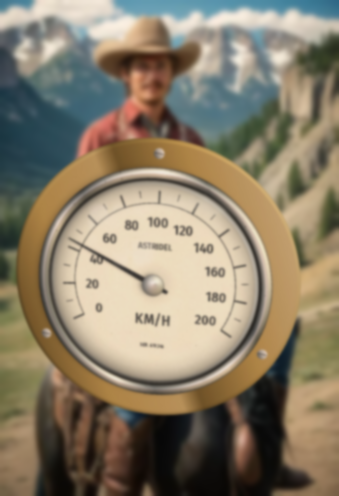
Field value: 45 km/h
